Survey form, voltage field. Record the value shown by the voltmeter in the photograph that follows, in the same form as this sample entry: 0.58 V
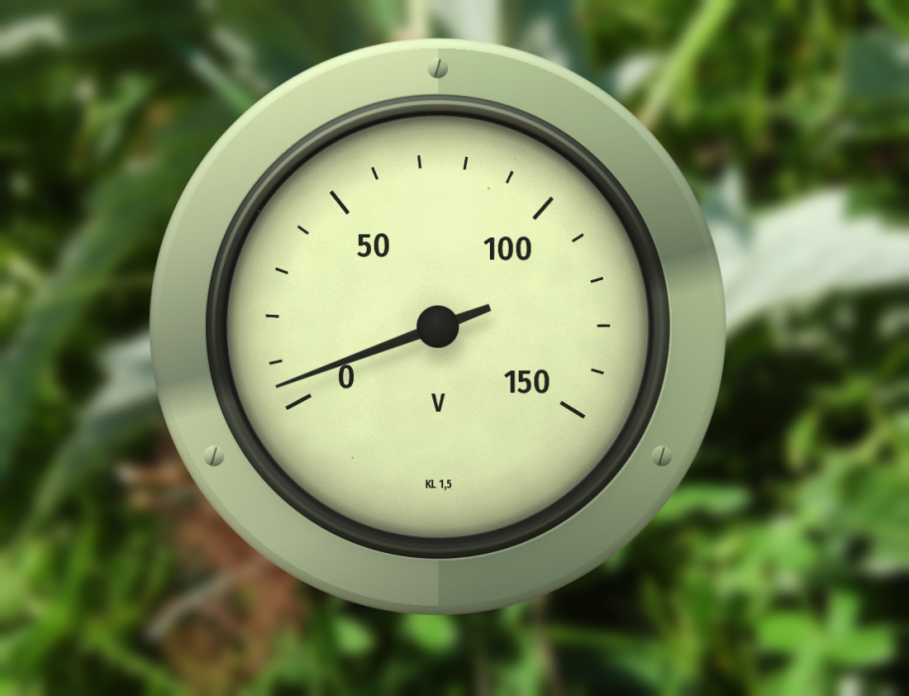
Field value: 5 V
